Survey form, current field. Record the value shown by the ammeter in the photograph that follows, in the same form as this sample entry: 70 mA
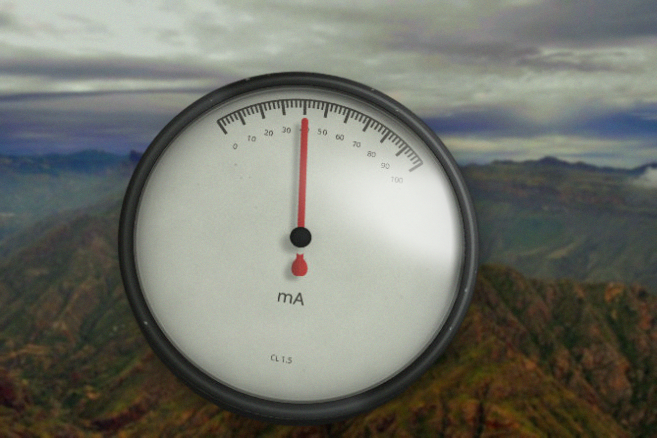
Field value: 40 mA
